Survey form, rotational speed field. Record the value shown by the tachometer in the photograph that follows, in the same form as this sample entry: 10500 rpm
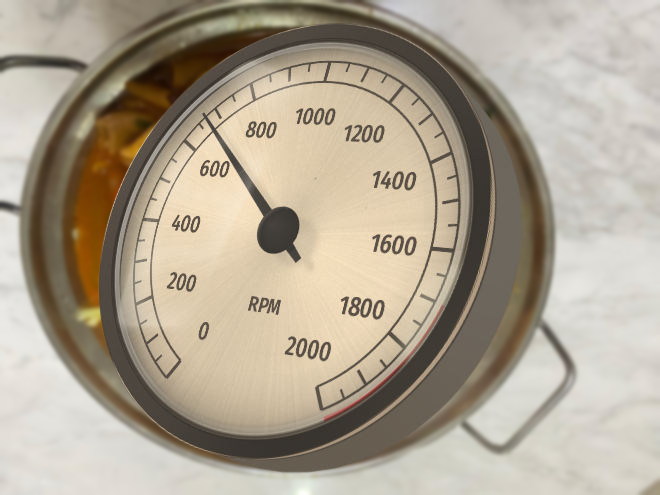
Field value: 675 rpm
